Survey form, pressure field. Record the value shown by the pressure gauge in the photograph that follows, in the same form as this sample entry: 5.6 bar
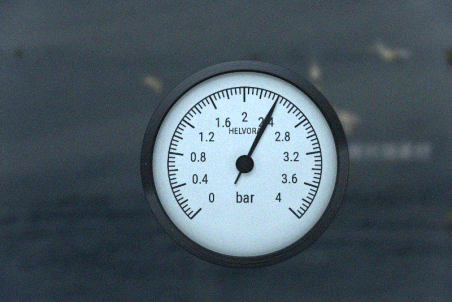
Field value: 2.4 bar
